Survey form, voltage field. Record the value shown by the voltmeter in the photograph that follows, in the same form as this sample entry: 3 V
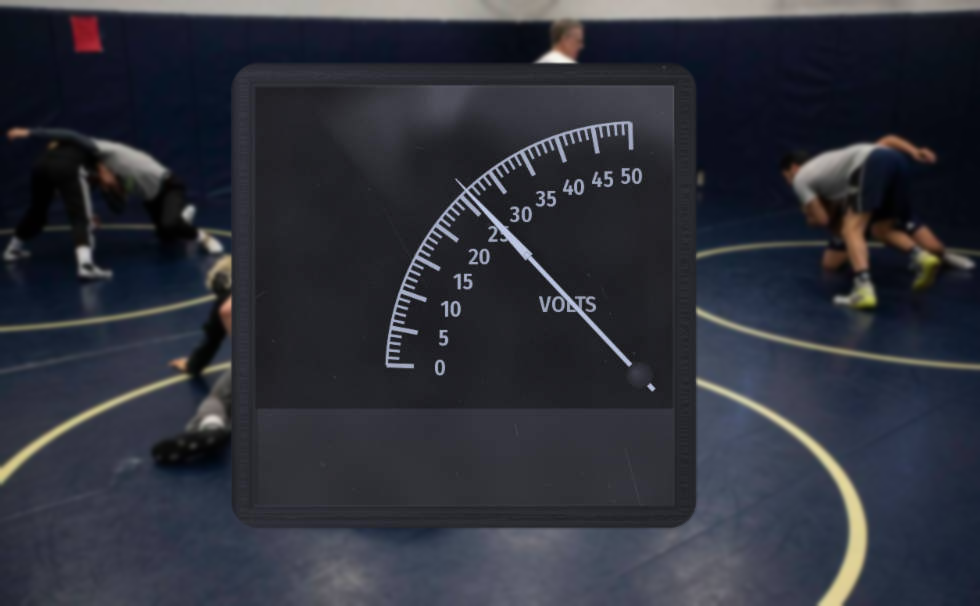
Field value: 26 V
